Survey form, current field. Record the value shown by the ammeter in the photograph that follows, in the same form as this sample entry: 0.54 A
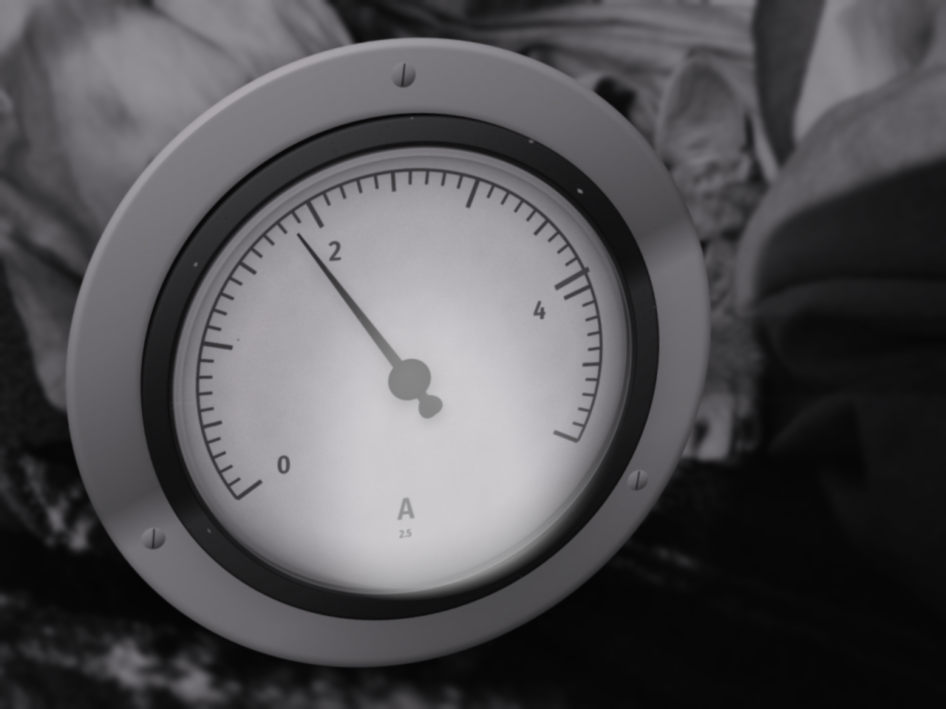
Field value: 1.85 A
